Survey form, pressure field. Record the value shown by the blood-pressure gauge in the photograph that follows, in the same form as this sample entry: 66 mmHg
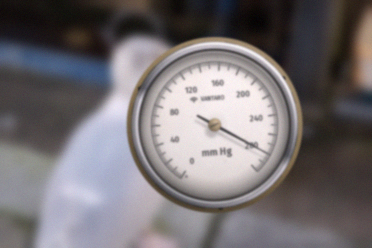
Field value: 280 mmHg
